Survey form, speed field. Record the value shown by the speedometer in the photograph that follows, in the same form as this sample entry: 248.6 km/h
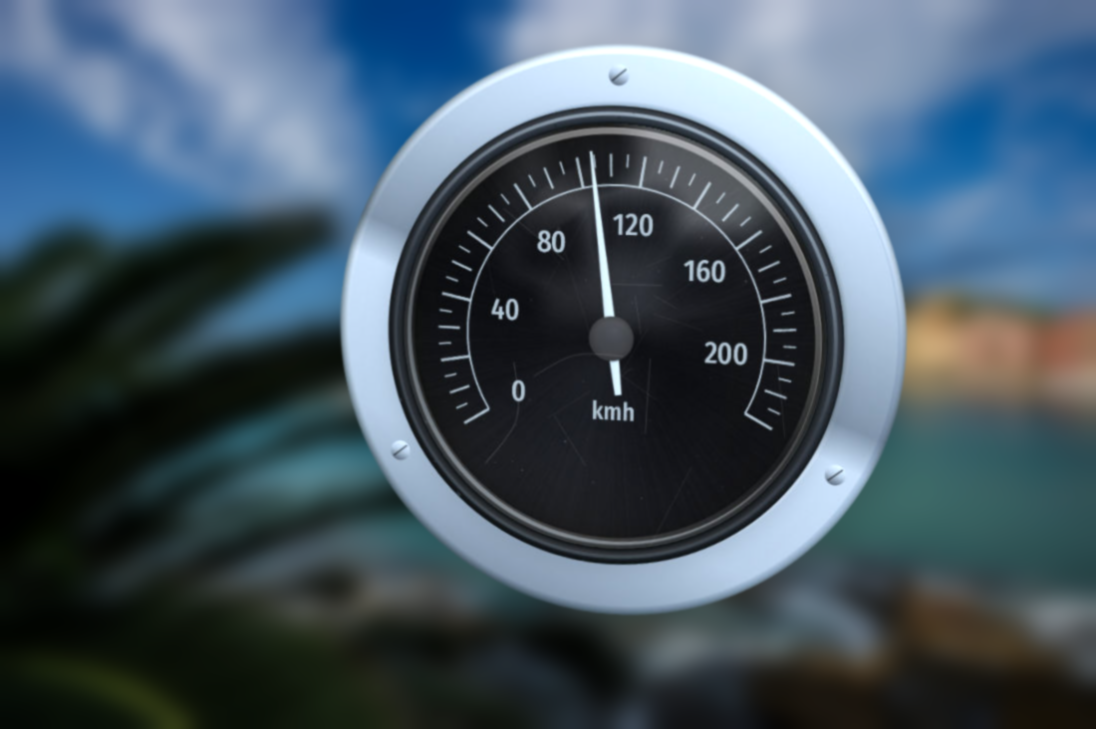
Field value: 105 km/h
